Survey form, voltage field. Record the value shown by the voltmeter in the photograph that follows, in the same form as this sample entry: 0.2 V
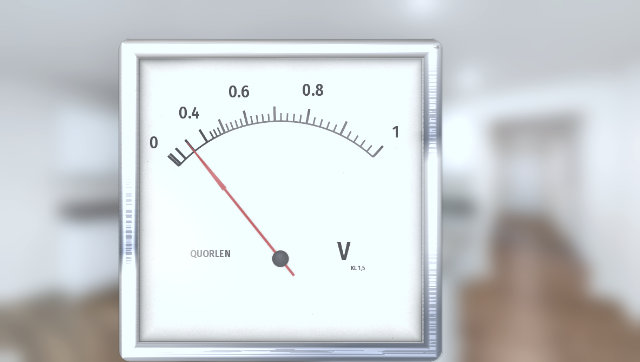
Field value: 0.3 V
